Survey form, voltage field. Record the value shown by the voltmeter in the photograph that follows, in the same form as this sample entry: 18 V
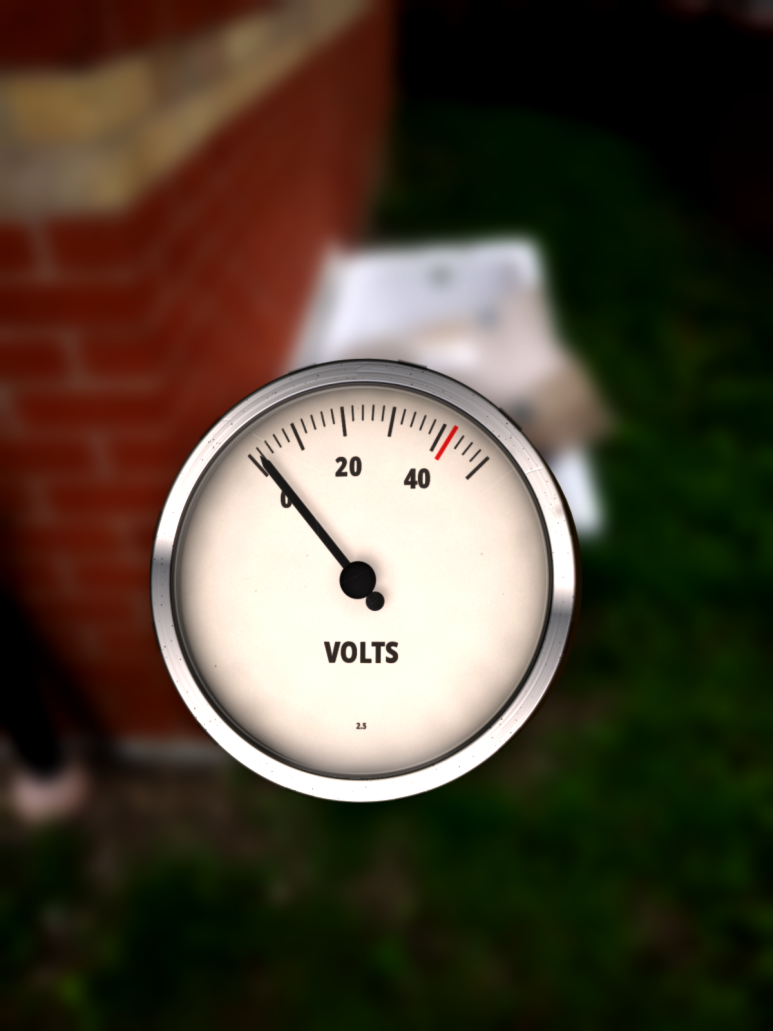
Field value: 2 V
